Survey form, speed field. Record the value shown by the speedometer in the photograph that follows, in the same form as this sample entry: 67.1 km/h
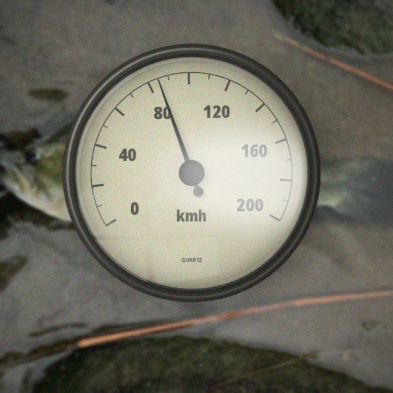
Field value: 85 km/h
